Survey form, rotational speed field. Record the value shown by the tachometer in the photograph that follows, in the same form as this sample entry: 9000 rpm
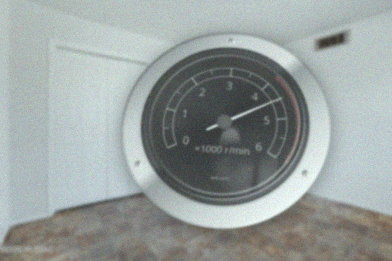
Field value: 4500 rpm
